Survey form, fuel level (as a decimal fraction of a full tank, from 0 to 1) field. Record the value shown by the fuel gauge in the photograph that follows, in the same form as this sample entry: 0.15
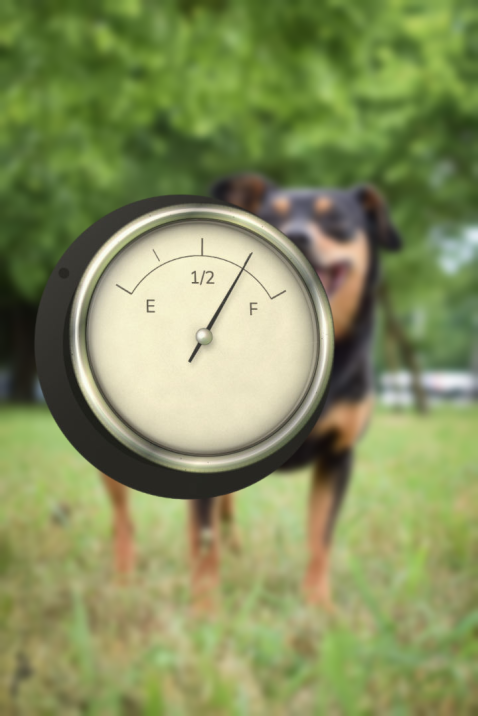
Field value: 0.75
